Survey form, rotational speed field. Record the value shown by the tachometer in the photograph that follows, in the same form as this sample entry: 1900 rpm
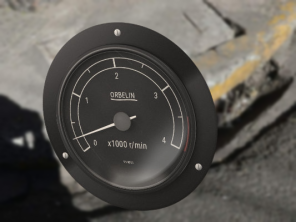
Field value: 250 rpm
